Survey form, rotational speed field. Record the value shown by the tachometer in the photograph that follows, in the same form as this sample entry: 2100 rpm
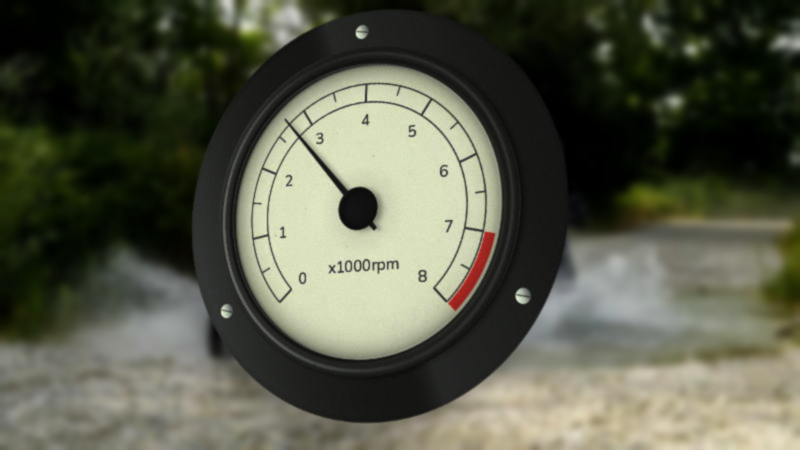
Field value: 2750 rpm
